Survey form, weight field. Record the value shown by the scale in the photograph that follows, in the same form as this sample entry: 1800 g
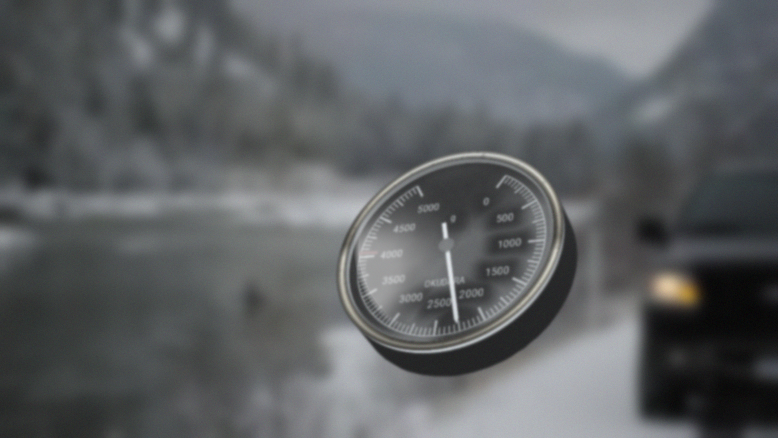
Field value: 2250 g
